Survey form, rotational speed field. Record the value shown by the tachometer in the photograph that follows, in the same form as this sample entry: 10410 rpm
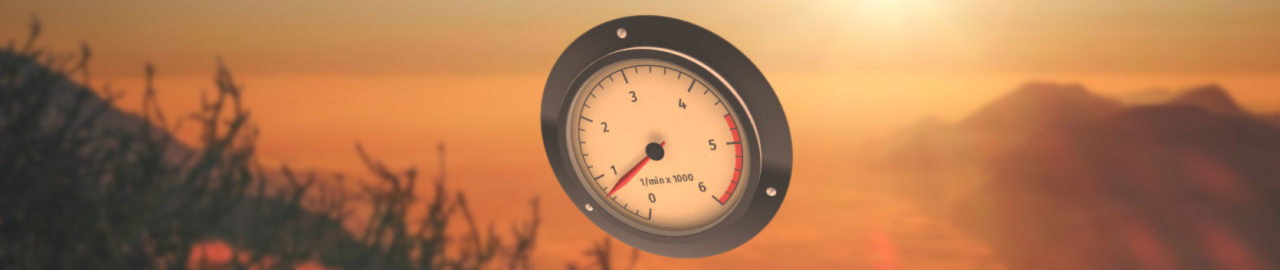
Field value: 700 rpm
